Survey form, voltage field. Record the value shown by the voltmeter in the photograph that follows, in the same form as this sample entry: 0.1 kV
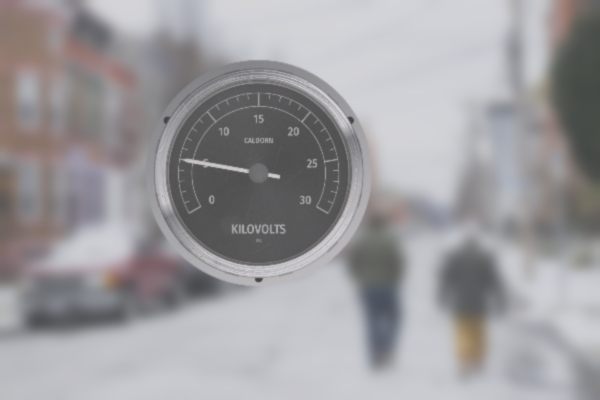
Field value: 5 kV
